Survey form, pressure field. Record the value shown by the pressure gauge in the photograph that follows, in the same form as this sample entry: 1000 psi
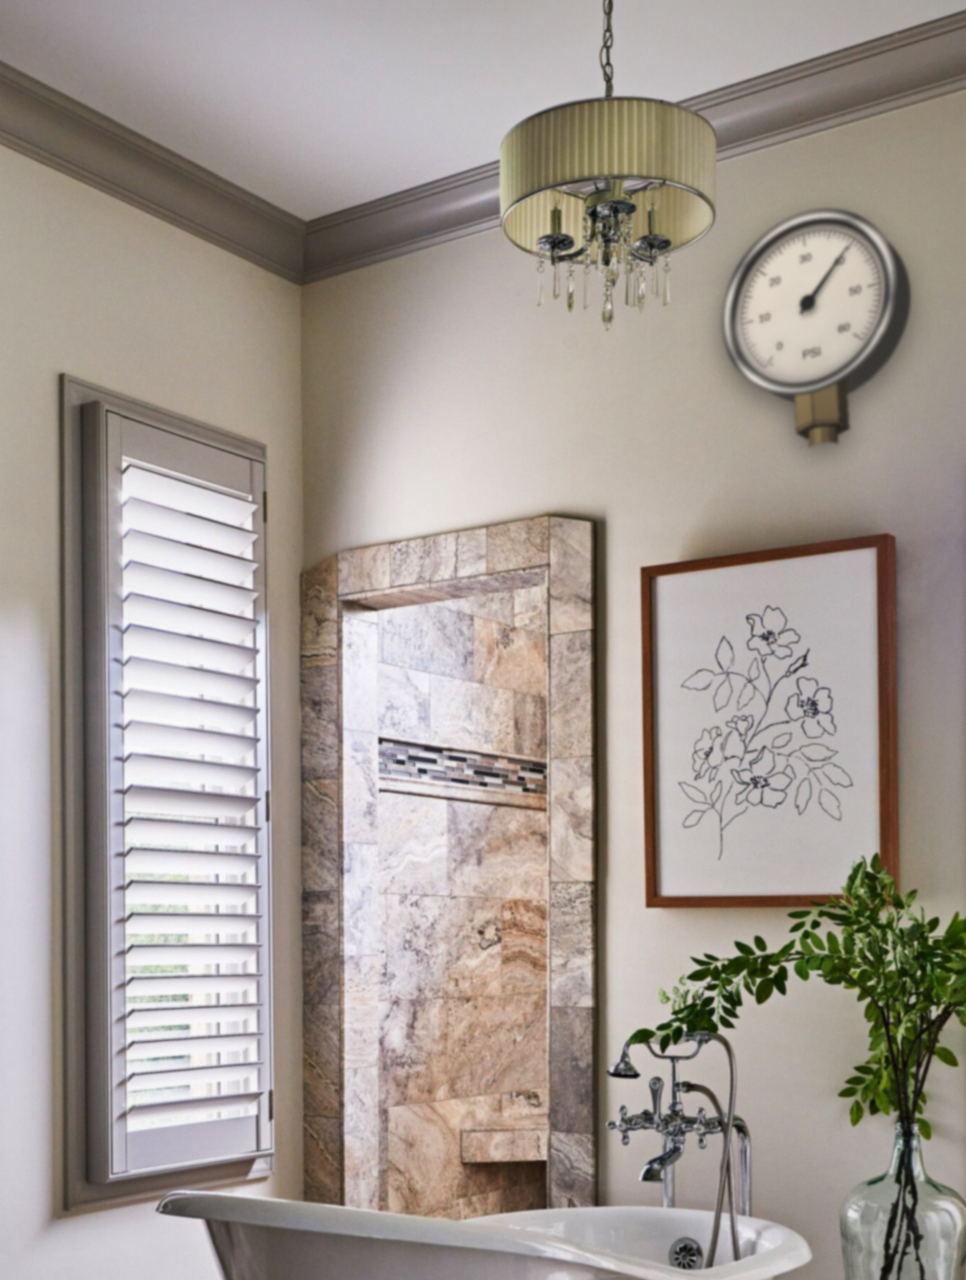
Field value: 40 psi
